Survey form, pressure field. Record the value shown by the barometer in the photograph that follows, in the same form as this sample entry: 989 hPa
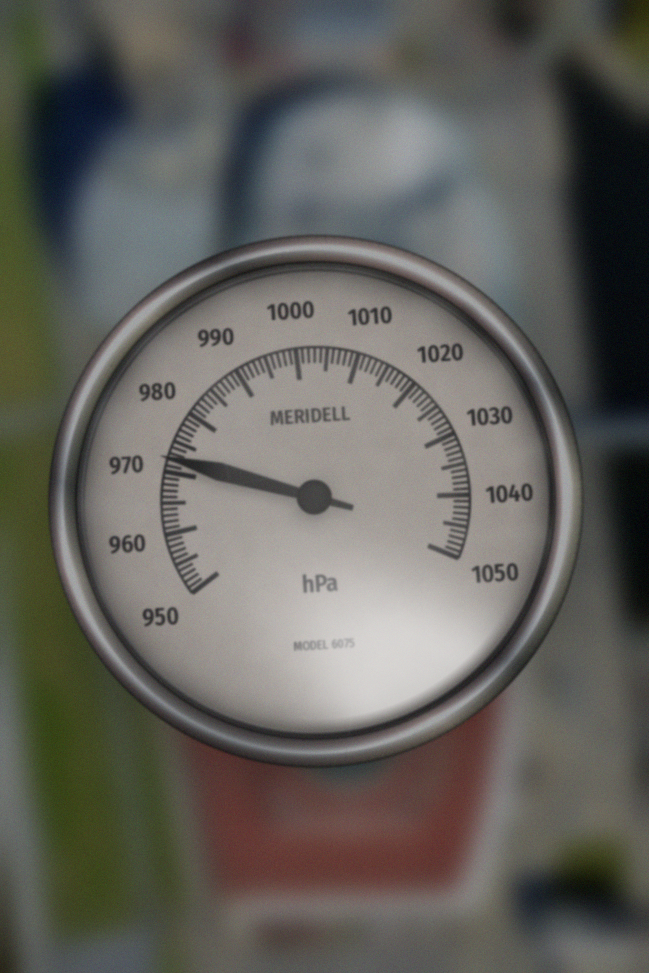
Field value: 972 hPa
